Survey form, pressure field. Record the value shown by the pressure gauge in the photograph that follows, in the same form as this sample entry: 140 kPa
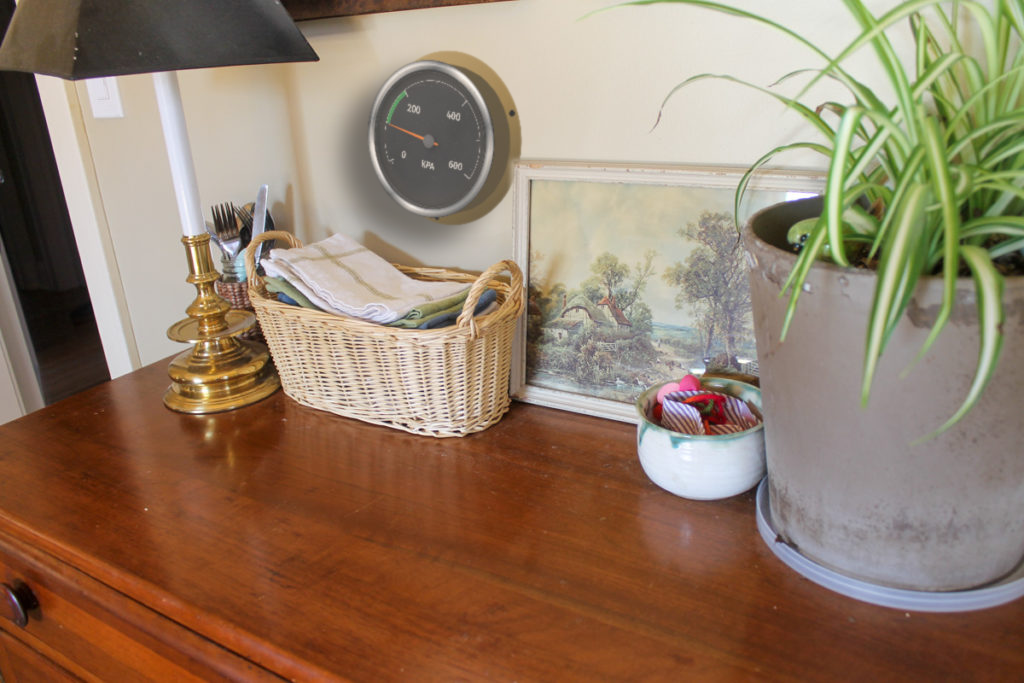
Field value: 100 kPa
